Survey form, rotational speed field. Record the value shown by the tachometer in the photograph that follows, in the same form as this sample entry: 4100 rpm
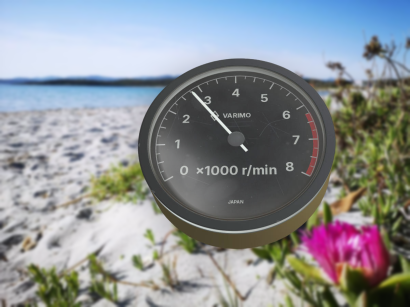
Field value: 2750 rpm
